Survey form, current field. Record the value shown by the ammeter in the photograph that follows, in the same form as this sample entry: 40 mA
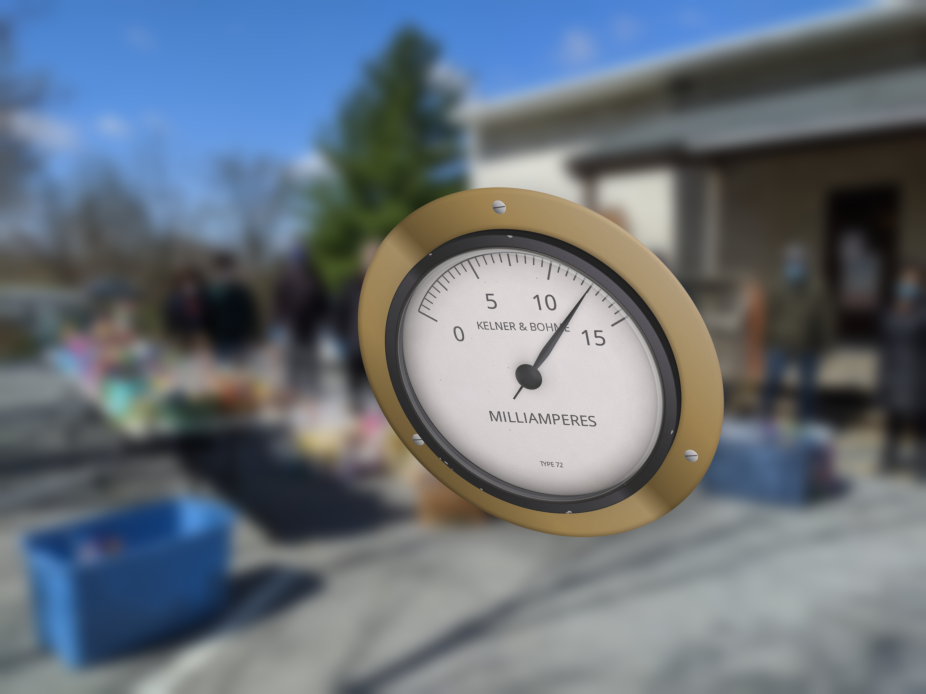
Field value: 12.5 mA
